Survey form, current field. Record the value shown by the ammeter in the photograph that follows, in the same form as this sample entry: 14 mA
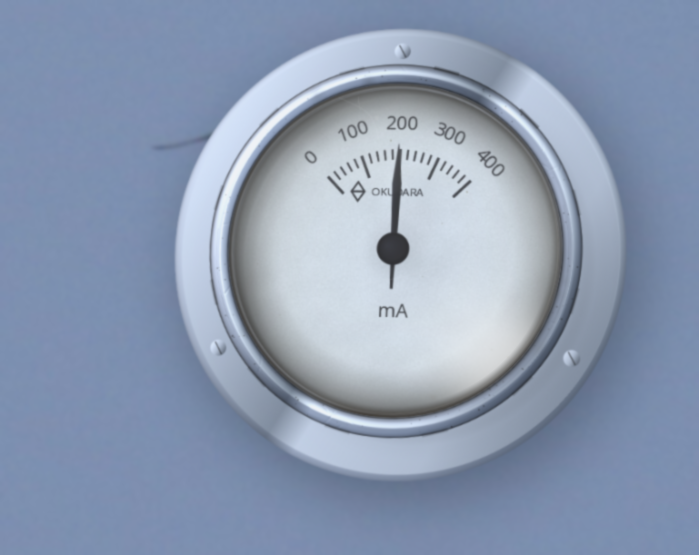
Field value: 200 mA
